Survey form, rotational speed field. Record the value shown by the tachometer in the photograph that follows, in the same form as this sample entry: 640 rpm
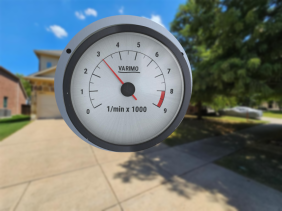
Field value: 3000 rpm
